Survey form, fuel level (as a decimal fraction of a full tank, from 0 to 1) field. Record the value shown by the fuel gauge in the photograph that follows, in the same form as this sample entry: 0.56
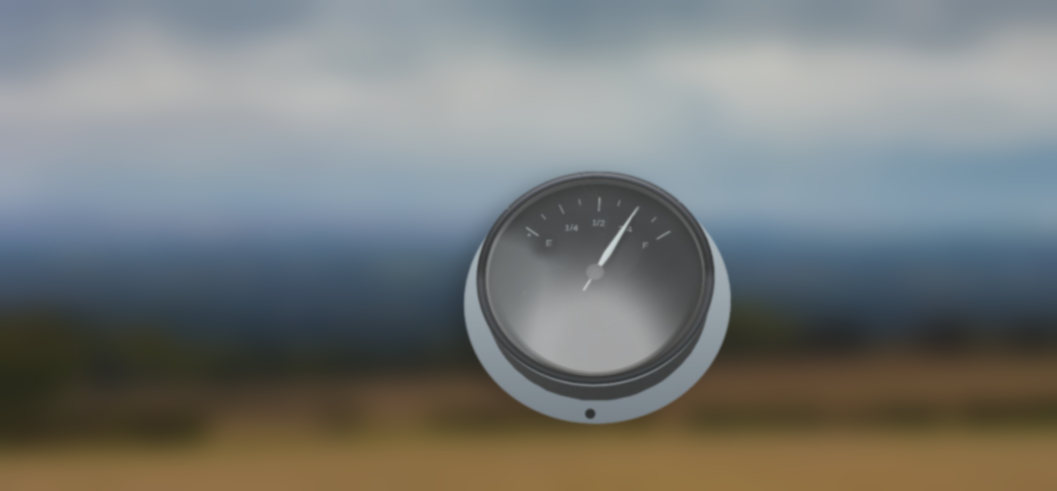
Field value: 0.75
